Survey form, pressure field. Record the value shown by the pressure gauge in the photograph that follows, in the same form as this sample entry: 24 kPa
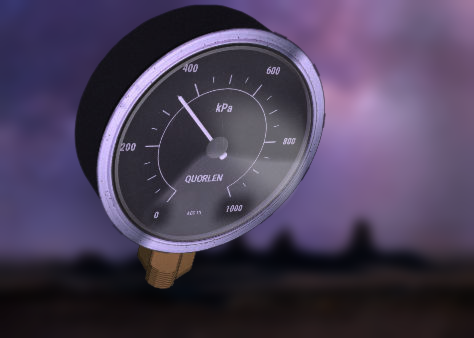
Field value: 350 kPa
